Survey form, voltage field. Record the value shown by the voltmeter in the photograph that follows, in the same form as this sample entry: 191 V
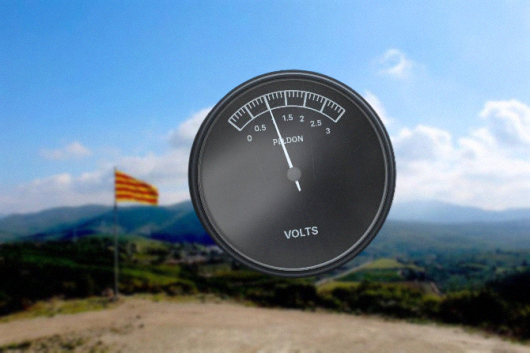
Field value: 1 V
